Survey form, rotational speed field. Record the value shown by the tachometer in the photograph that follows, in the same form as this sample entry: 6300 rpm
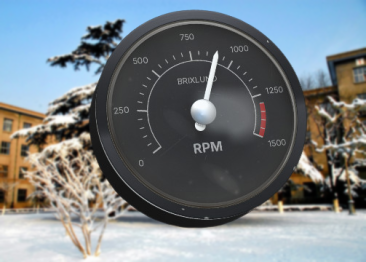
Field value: 900 rpm
